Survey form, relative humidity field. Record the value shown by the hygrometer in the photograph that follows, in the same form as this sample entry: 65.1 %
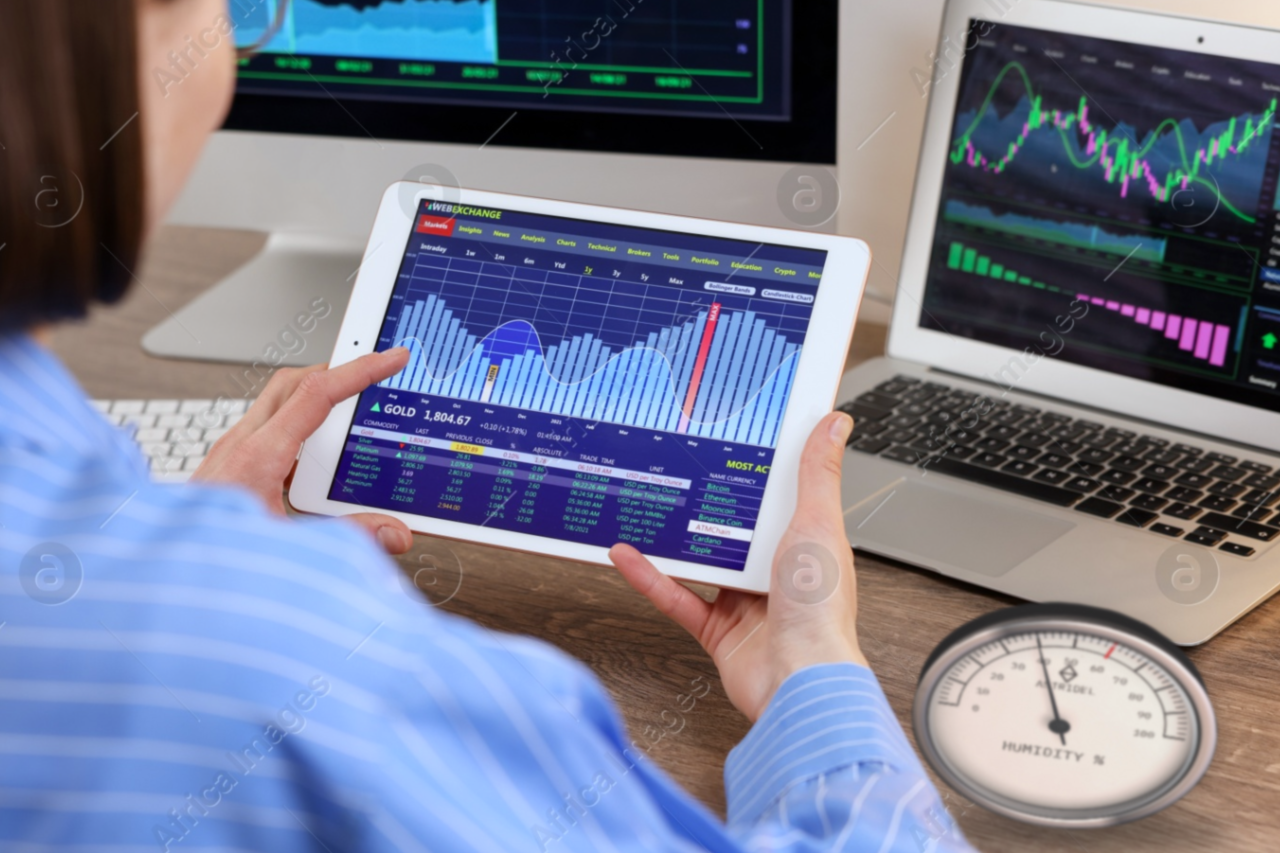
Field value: 40 %
